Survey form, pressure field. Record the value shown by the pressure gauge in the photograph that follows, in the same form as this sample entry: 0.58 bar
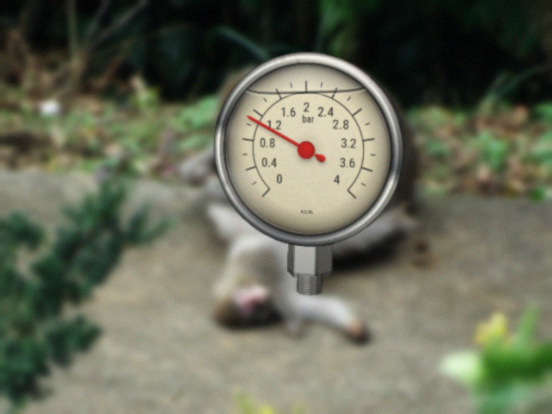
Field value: 1.1 bar
